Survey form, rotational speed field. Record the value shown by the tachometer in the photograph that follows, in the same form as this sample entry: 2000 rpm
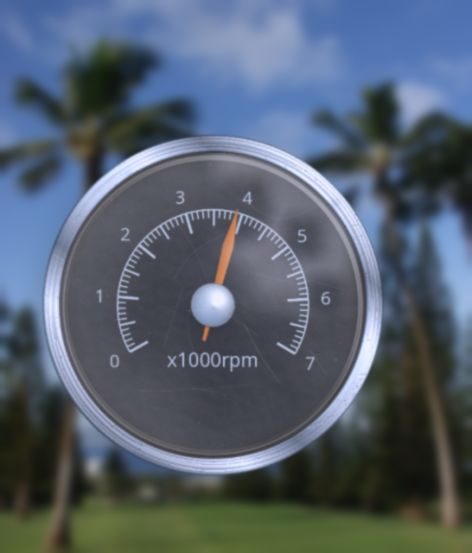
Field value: 3900 rpm
